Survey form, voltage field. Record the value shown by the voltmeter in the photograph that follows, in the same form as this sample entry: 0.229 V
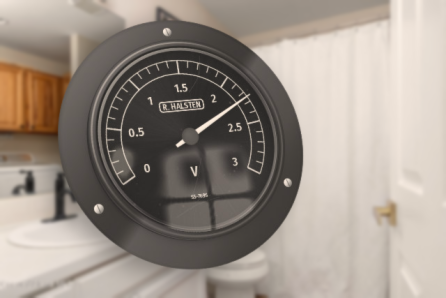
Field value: 2.25 V
